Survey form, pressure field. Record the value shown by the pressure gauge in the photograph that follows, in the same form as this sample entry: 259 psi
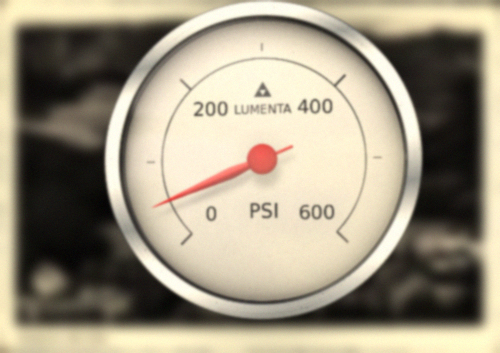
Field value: 50 psi
